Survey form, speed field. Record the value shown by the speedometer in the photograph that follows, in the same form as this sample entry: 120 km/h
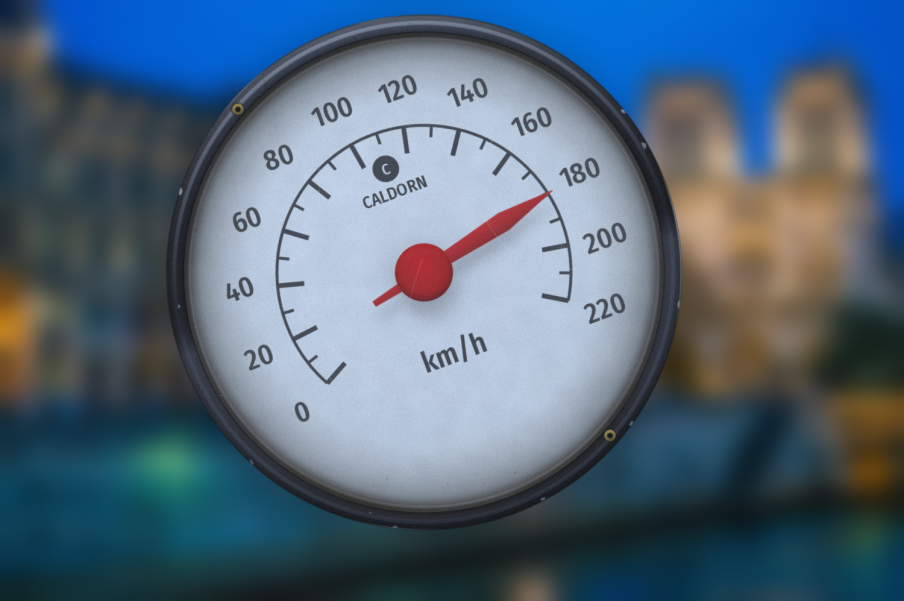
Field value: 180 km/h
